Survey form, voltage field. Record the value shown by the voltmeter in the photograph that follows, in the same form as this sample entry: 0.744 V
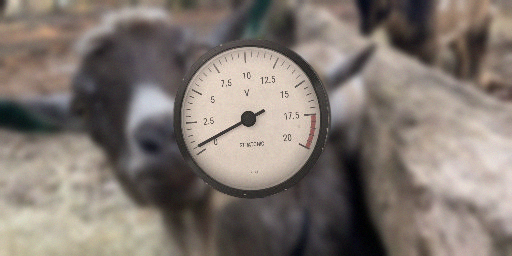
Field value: 0.5 V
